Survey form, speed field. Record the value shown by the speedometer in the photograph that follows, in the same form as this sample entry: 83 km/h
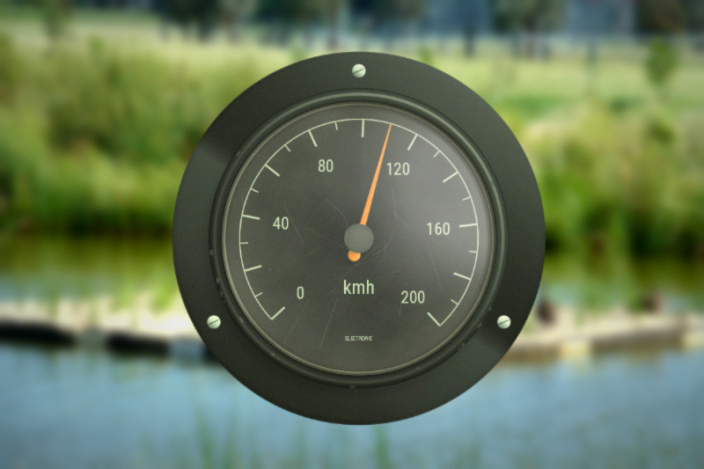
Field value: 110 km/h
